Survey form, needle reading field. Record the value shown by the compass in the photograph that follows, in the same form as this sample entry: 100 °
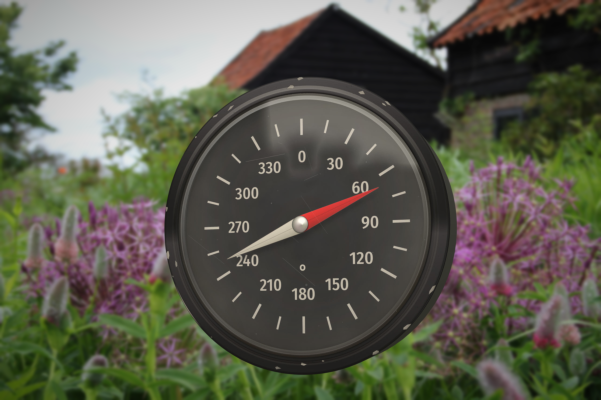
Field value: 67.5 °
